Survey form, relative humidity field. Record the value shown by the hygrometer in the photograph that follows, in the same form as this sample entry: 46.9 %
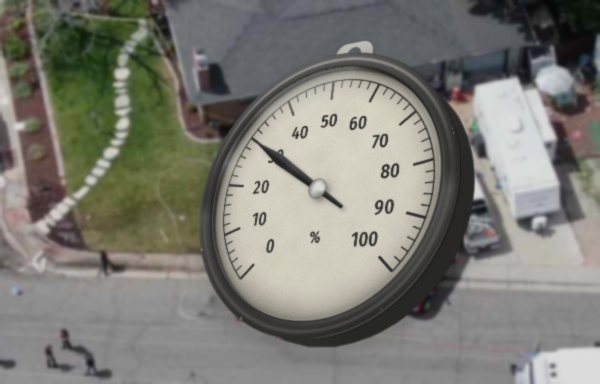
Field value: 30 %
